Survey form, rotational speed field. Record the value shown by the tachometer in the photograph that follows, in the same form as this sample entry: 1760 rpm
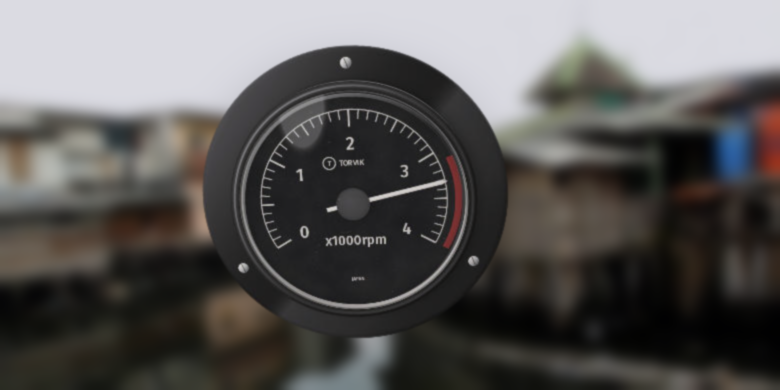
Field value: 3300 rpm
